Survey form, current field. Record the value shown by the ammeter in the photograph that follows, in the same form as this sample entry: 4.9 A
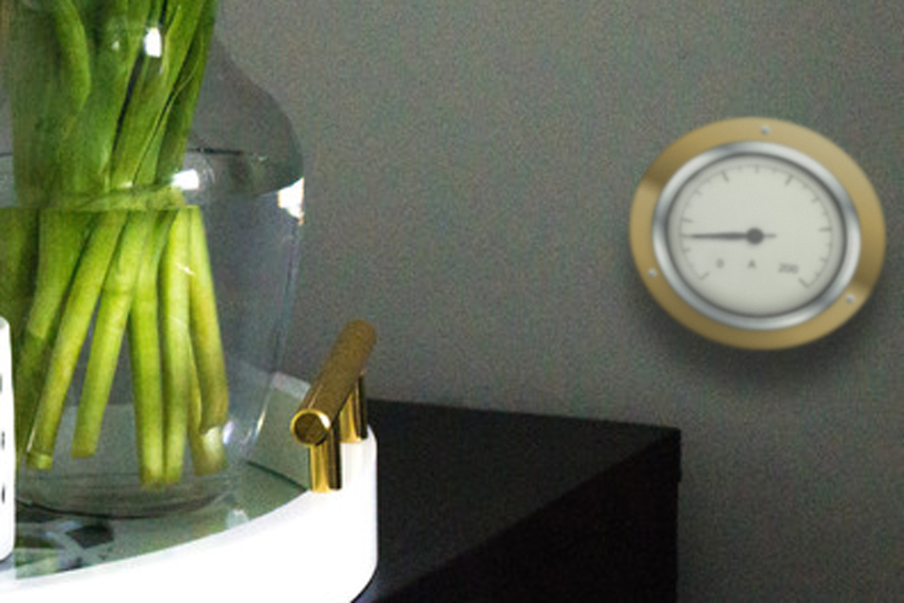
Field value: 30 A
